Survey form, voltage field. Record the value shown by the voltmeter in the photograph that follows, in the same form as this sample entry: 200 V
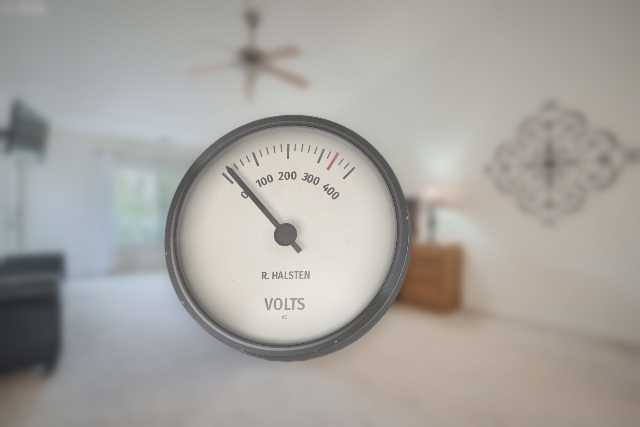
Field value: 20 V
